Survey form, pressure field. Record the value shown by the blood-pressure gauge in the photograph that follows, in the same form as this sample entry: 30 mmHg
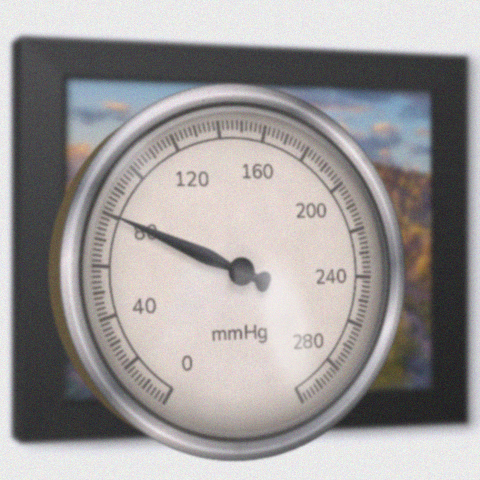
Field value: 80 mmHg
